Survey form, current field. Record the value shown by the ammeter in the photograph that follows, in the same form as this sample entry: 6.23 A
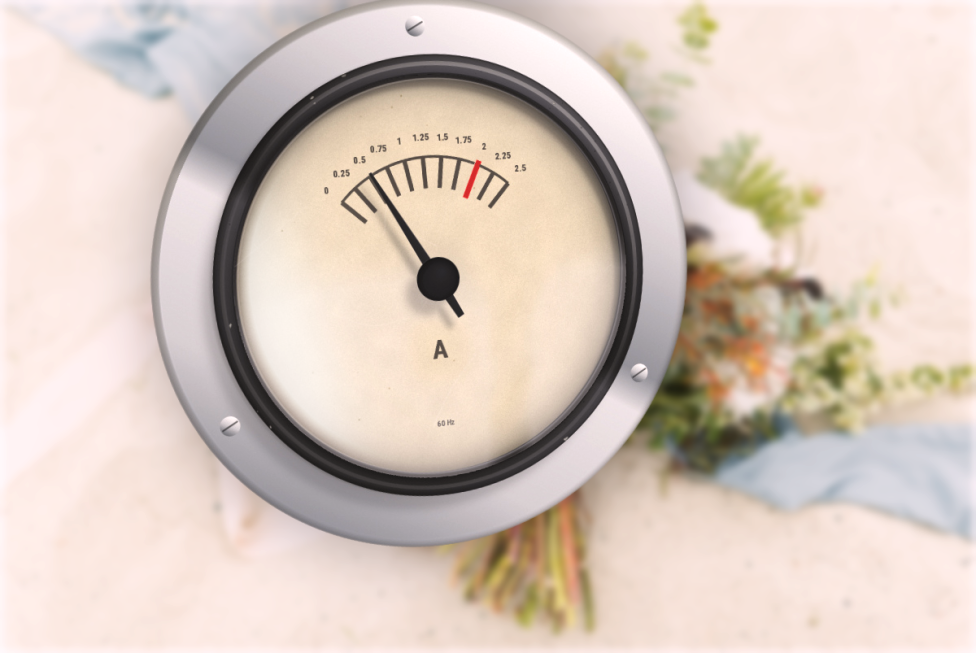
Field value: 0.5 A
